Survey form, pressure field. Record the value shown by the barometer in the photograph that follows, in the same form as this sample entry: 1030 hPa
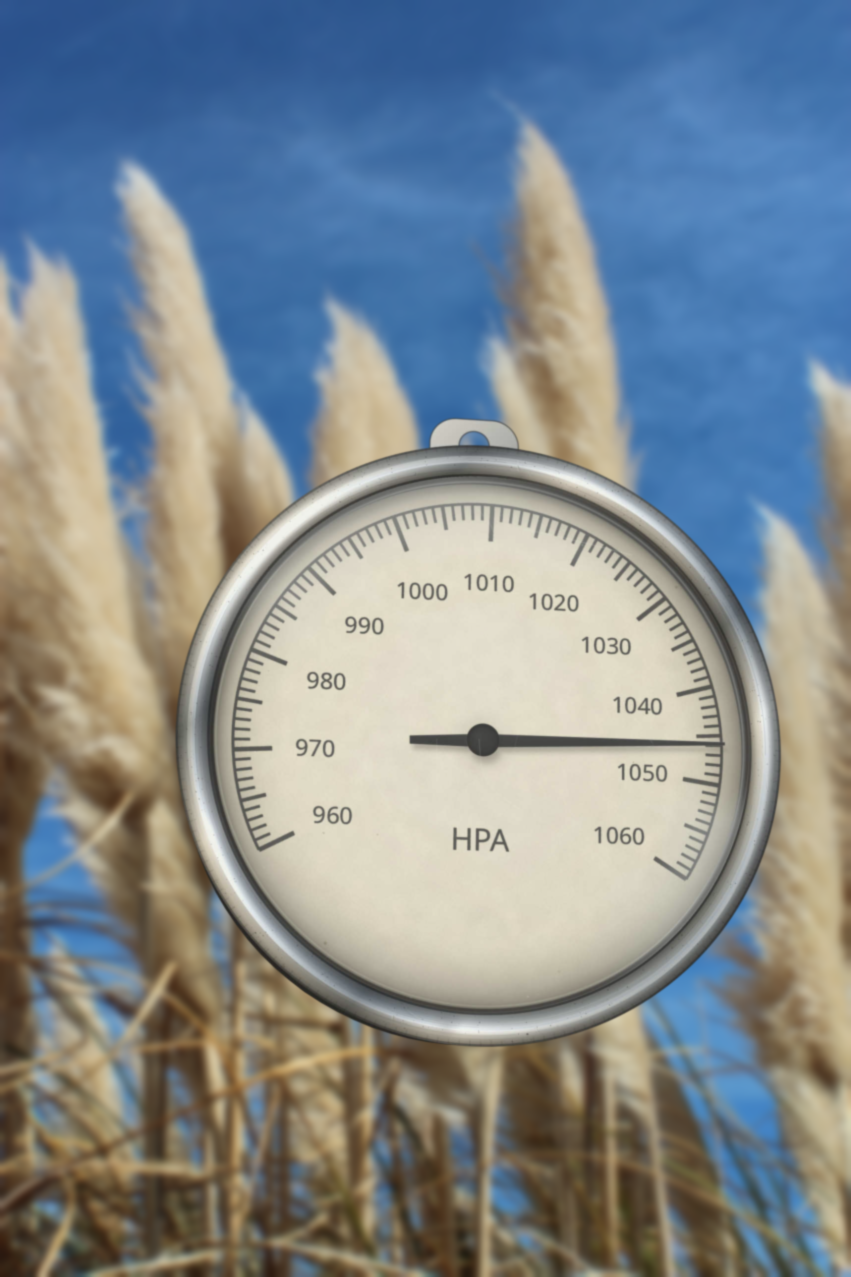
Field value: 1046 hPa
